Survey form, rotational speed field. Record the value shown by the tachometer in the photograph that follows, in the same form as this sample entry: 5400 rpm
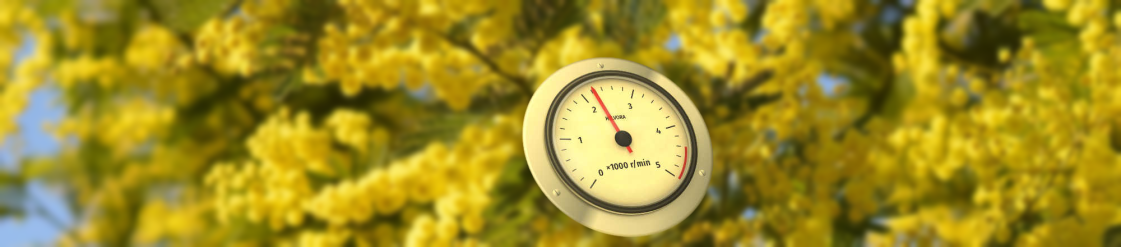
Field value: 2200 rpm
